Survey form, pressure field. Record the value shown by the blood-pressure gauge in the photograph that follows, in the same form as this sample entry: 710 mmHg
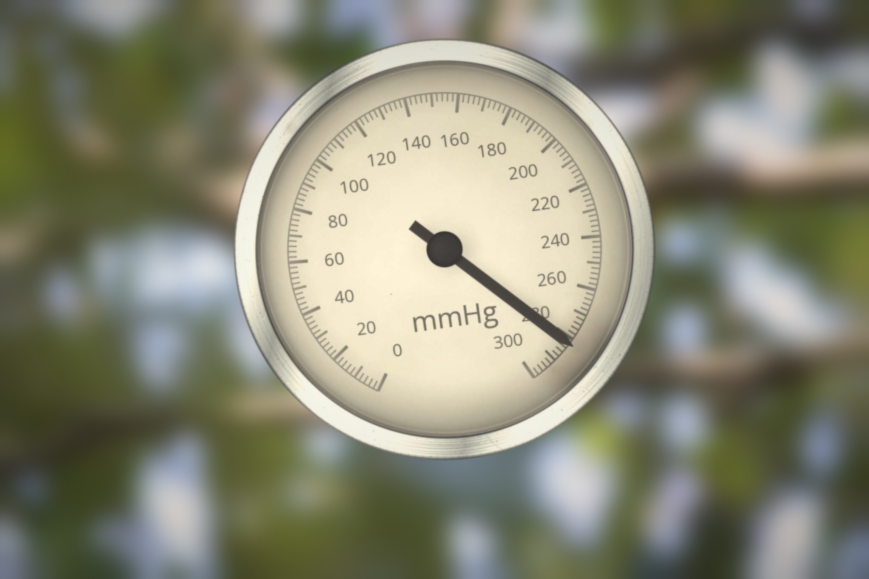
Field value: 282 mmHg
